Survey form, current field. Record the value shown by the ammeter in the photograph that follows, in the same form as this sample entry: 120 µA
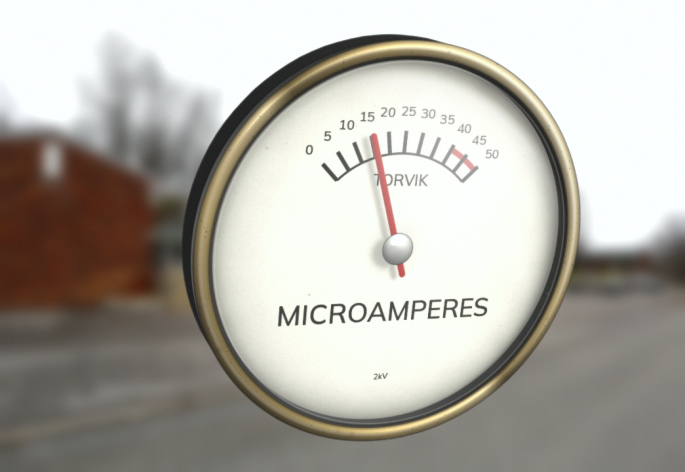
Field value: 15 µA
